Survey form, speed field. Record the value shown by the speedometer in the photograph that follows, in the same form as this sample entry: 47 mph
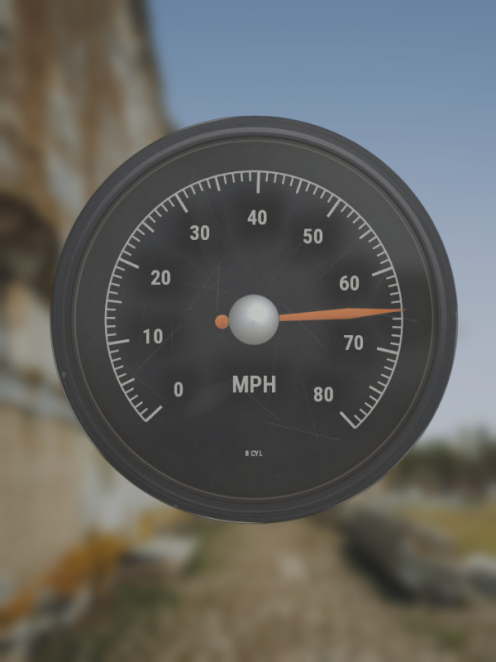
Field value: 65 mph
